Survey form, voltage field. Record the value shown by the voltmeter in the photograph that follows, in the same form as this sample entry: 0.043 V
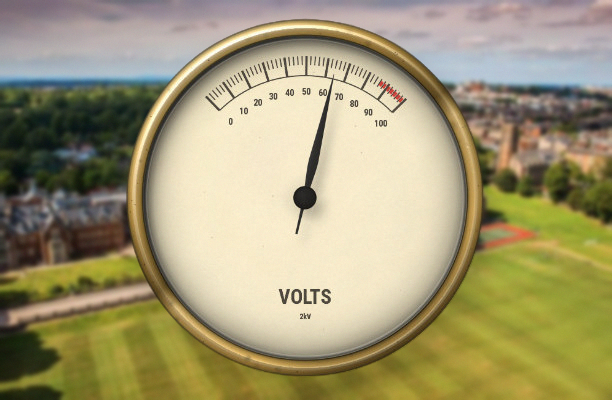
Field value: 64 V
